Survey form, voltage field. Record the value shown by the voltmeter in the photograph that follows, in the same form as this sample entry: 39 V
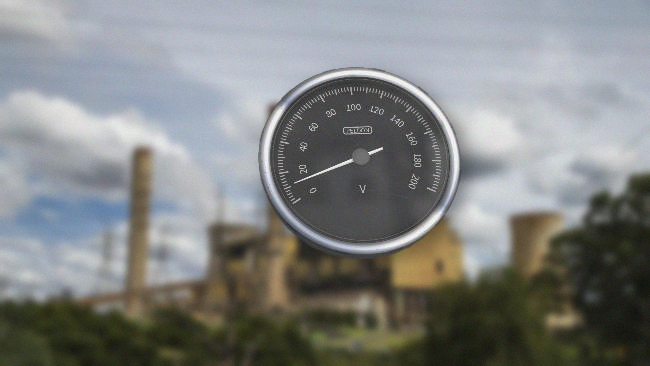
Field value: 10 V
